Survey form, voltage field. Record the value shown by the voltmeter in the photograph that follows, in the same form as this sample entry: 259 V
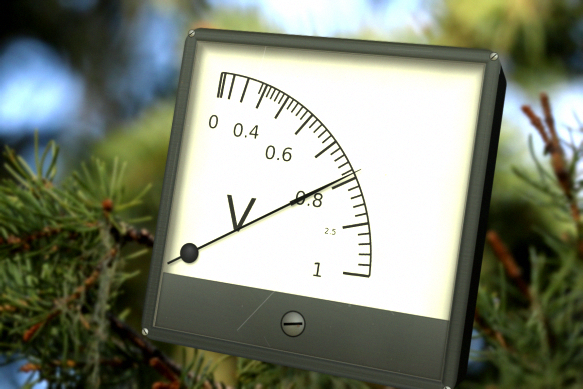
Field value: 0.79 V
